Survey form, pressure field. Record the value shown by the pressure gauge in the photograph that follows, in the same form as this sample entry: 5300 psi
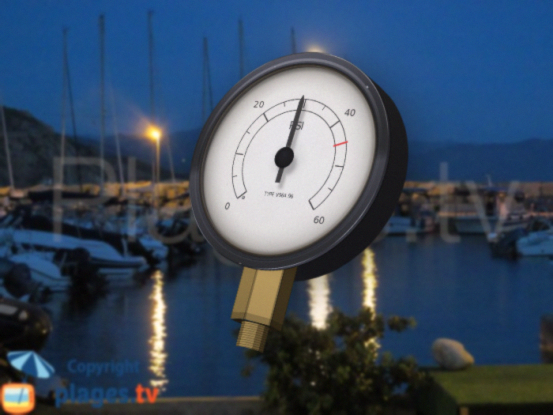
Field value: 30 psi
